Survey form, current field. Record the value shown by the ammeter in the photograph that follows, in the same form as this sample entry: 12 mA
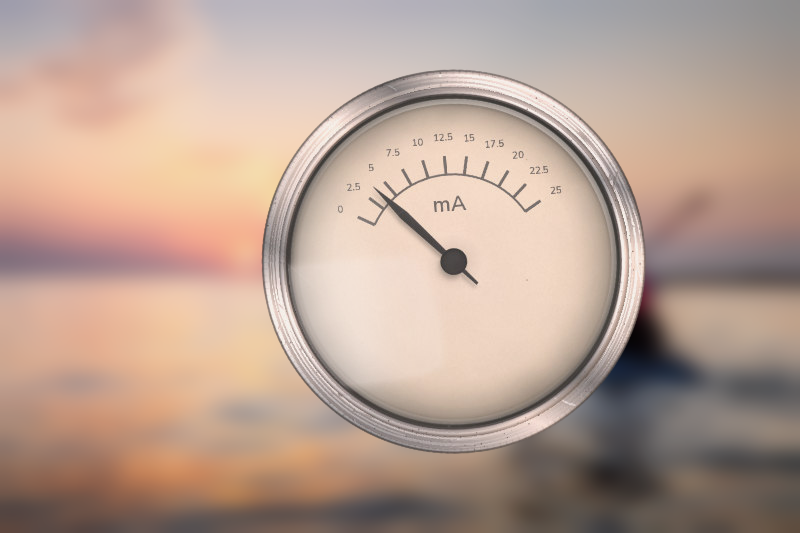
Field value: 3.75 mA
